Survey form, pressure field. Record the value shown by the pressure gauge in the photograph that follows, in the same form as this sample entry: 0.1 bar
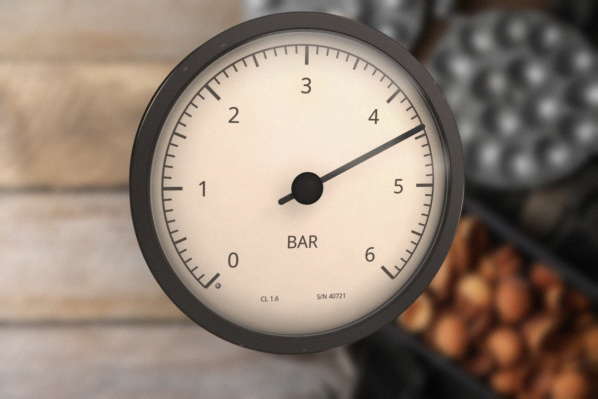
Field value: 4.4 bar
